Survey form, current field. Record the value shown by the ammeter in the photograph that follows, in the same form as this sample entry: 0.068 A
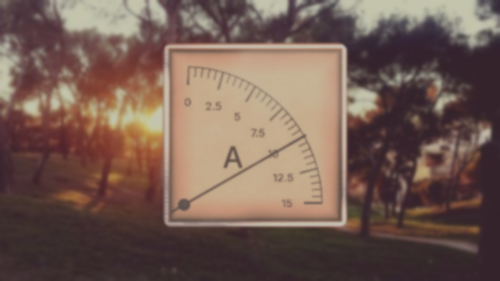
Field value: 10 A
